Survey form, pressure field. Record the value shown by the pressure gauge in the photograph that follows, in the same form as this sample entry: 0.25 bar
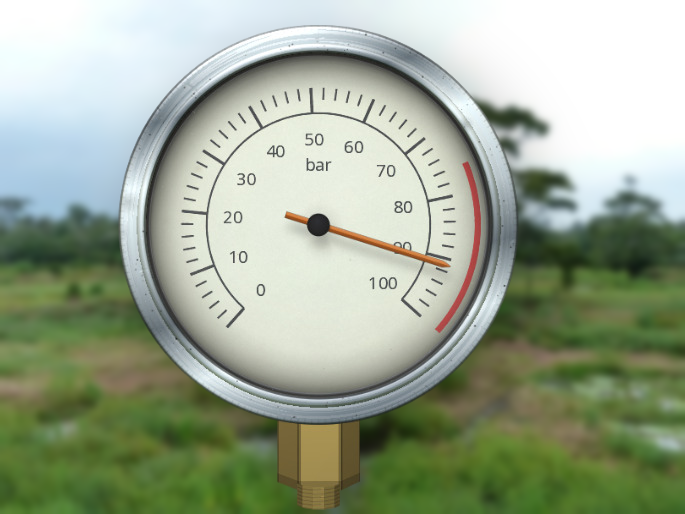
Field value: 91 bar
